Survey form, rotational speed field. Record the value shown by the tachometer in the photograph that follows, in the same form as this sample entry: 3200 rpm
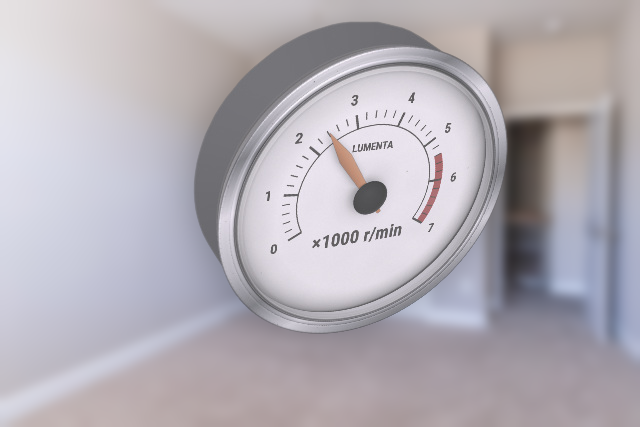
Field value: 2400 rpm
